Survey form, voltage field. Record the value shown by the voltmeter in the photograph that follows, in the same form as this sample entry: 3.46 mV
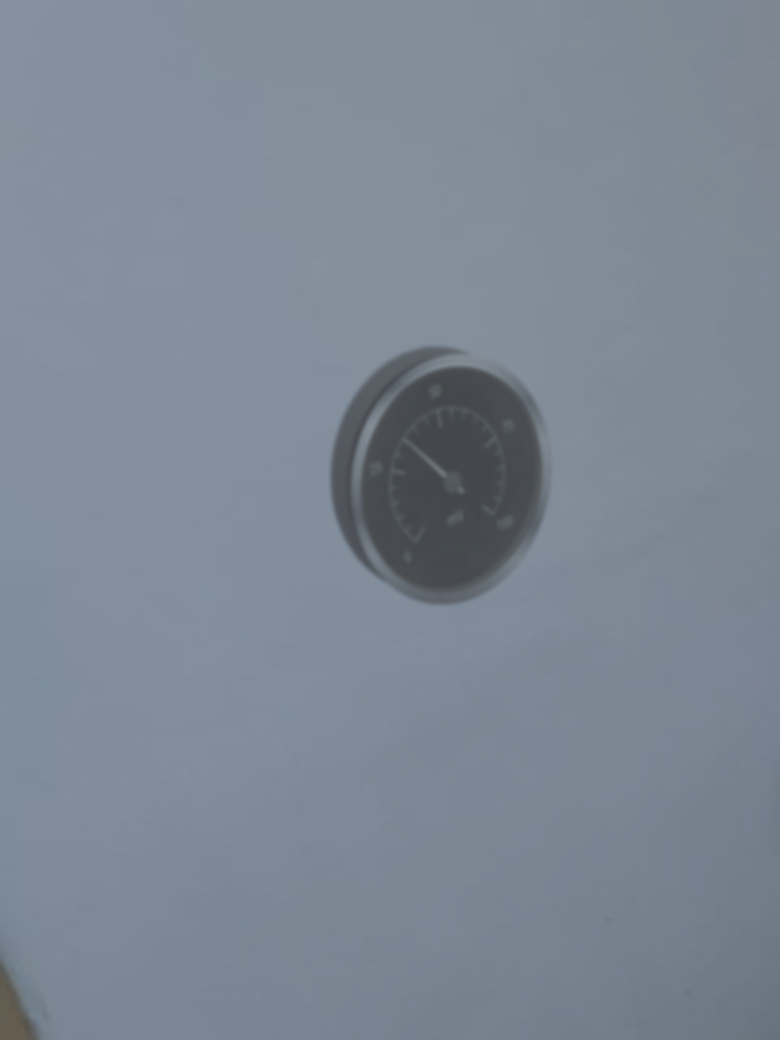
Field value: 35 mV
